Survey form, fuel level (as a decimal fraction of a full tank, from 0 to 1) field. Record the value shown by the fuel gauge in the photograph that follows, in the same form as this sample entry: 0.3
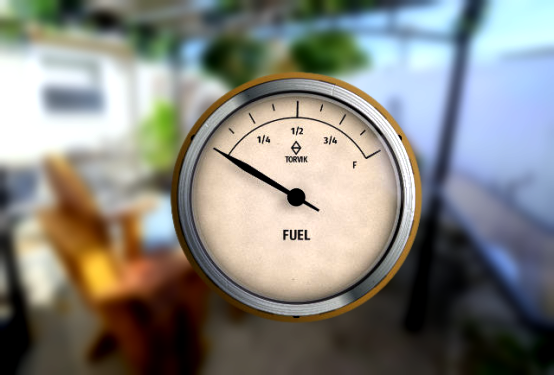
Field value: 0
